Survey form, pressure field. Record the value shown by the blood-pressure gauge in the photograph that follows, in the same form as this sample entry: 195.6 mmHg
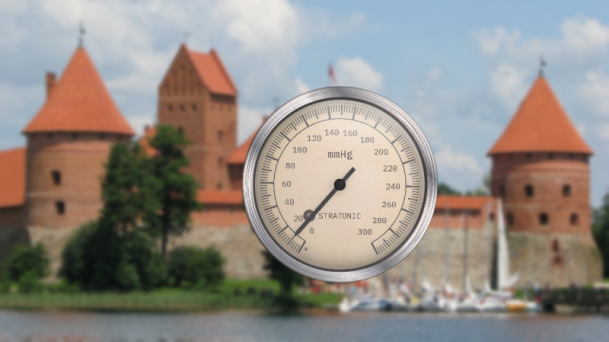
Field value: 10 mmHg
